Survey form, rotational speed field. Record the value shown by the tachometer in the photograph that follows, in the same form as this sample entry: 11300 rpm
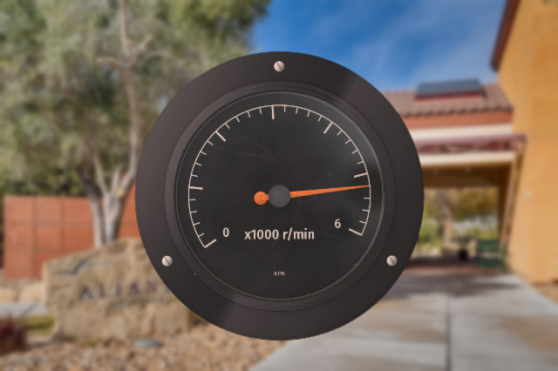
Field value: 5200 rpm
